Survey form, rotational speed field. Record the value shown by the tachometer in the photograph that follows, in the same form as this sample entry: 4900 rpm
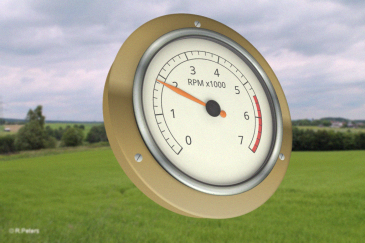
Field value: 1800 rpm
